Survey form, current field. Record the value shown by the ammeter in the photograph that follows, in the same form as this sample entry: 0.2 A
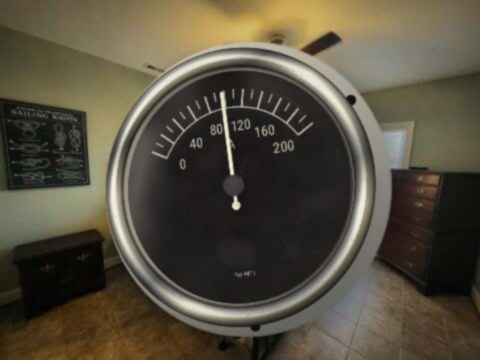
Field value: 100 A
